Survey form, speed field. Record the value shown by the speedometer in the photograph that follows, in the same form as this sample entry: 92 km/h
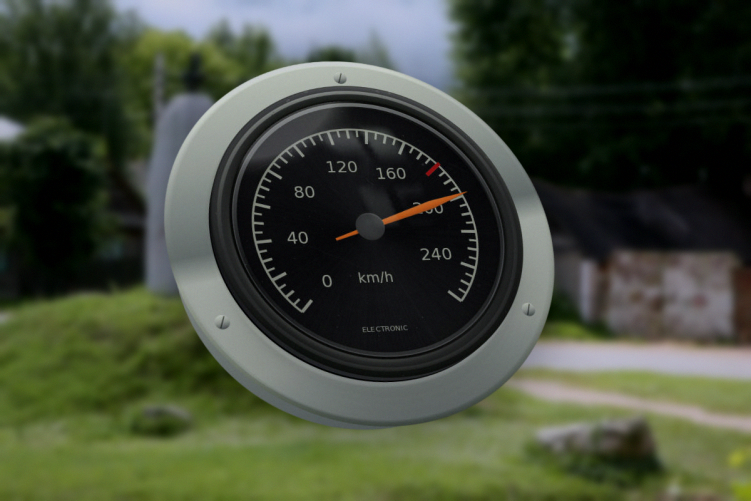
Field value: 200 km/h
